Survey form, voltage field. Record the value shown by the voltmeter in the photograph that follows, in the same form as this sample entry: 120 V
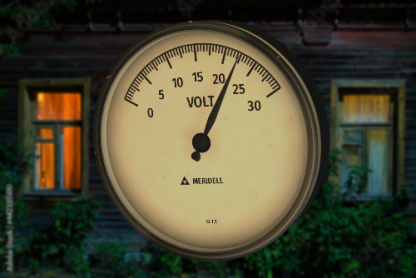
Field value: 22.5 V
